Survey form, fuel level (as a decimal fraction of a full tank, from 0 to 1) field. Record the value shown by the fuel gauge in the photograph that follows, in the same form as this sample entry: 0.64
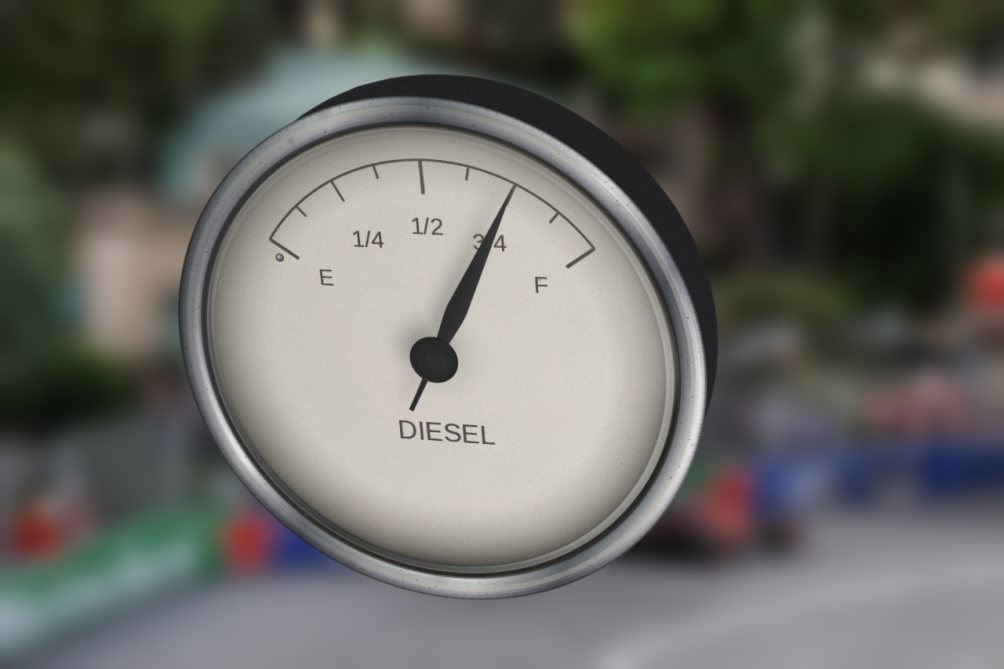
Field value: 0.75
